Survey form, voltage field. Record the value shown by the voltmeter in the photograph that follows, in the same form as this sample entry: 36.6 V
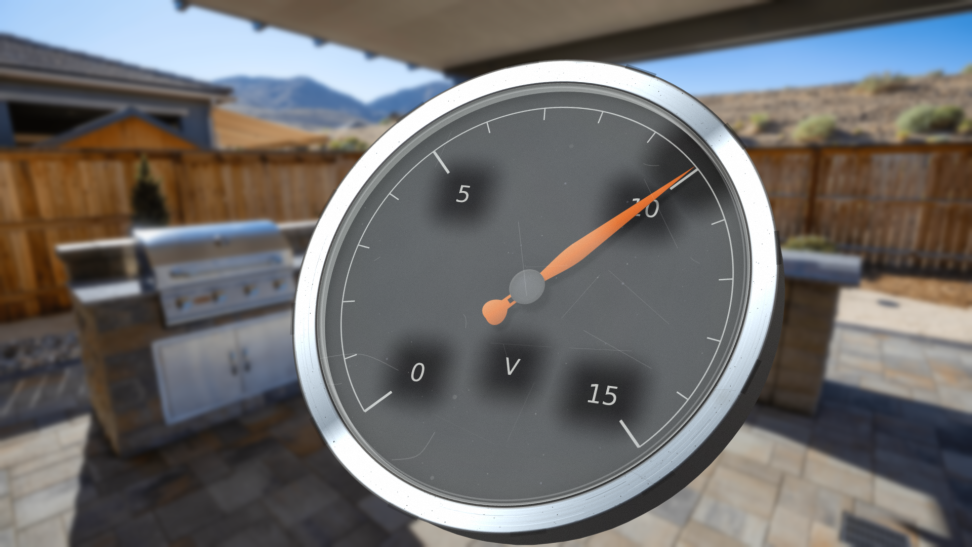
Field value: 10 V
